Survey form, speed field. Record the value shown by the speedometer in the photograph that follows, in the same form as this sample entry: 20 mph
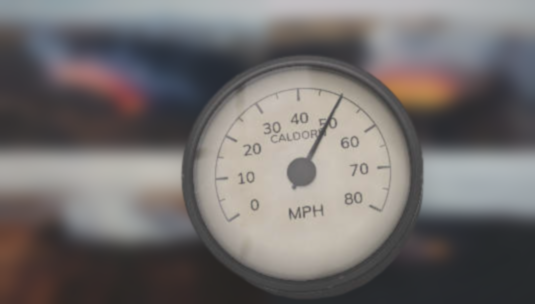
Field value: 50 mph
